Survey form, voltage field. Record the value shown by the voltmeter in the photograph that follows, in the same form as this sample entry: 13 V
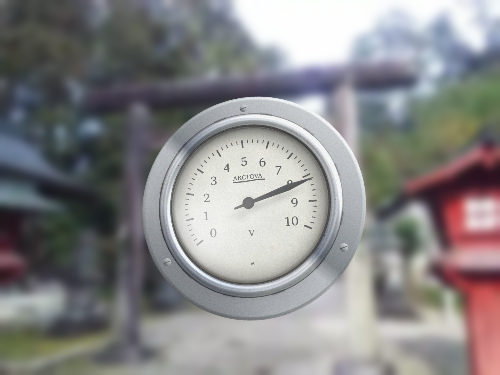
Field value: 8.2 V
